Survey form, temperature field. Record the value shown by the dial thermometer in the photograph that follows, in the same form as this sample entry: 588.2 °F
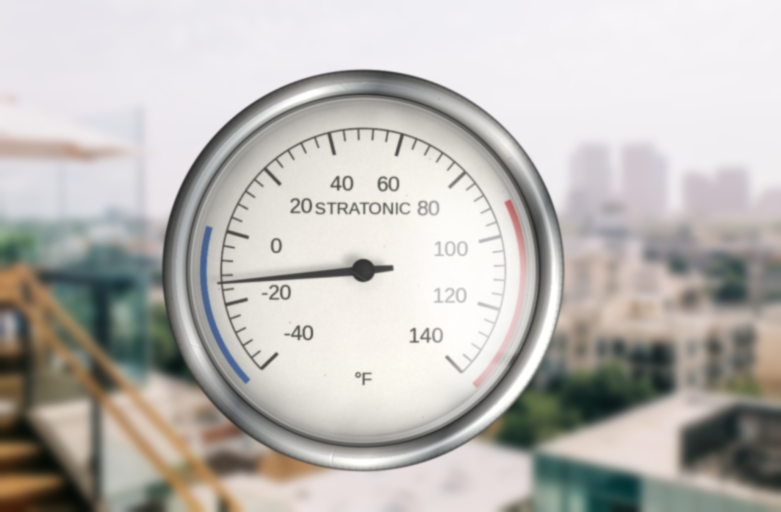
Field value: -14 °F
